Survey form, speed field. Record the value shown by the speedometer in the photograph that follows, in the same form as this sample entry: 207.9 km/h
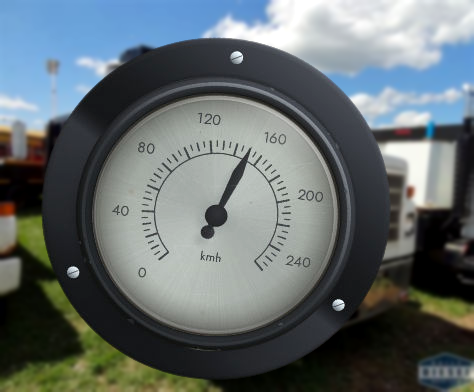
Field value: 150 km/h
